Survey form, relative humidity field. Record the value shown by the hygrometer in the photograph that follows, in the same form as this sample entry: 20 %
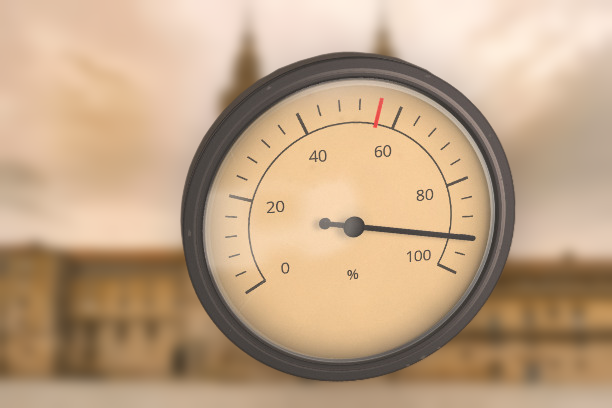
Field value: 92 %
